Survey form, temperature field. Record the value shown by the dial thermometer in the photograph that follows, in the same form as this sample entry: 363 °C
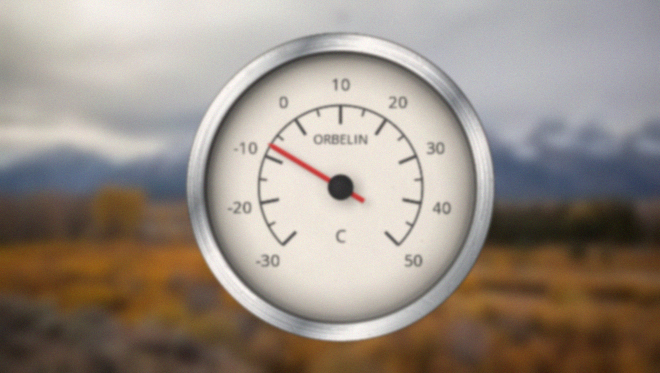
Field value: -7.5 °C
